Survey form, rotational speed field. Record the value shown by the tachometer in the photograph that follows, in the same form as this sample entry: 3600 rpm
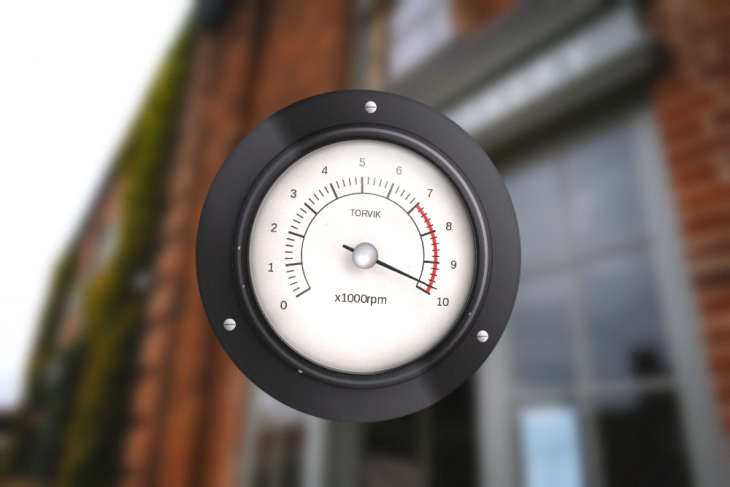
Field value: 9800 rpm
